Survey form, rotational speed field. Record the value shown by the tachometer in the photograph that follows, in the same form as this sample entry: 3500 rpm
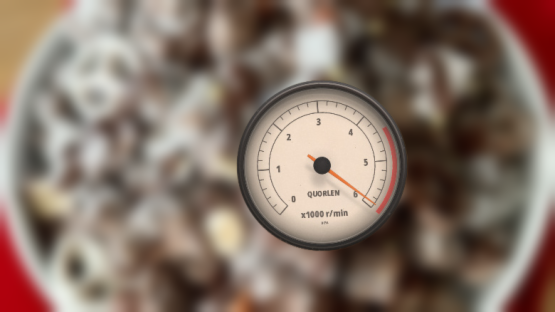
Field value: 5900 rpm
